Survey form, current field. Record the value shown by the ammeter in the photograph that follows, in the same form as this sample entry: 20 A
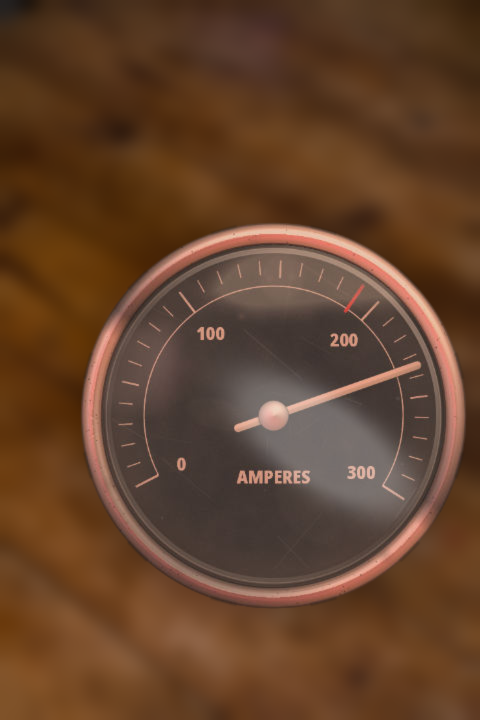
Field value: 235 A
